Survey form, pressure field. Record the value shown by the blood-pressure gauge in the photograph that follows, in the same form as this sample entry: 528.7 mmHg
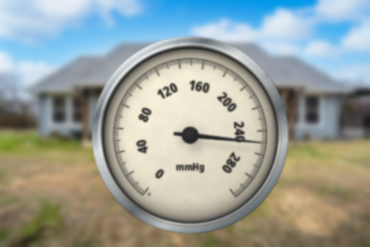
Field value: 250 mmHg
